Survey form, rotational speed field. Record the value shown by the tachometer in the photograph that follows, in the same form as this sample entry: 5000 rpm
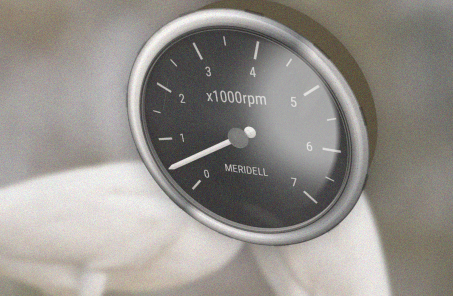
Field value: 500 rpm
